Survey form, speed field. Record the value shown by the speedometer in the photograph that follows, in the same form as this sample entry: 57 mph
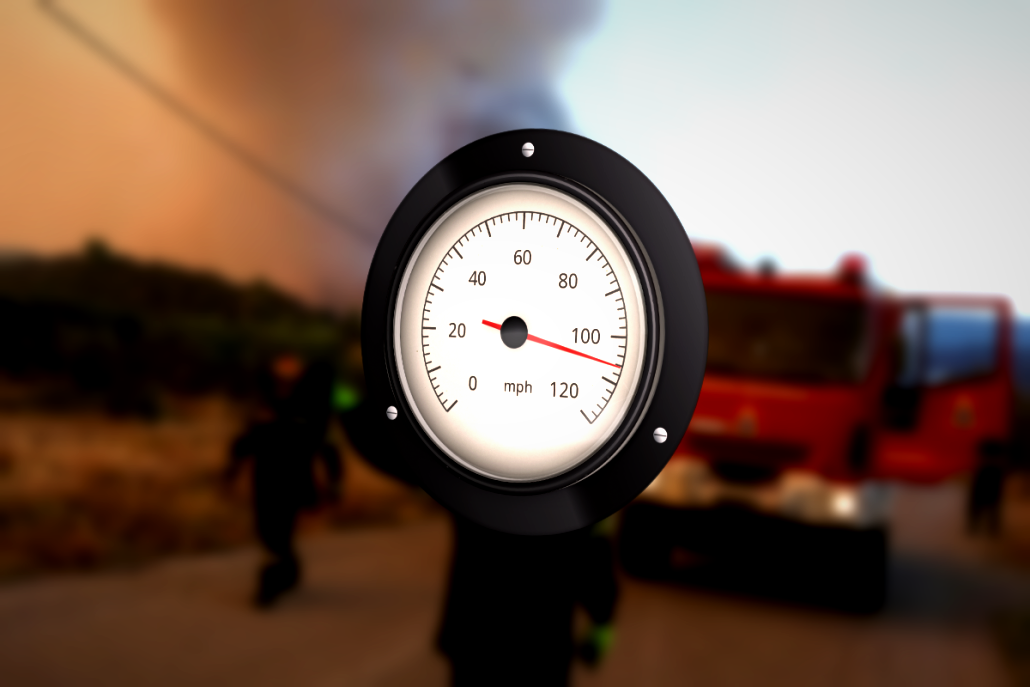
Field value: 106 mph
